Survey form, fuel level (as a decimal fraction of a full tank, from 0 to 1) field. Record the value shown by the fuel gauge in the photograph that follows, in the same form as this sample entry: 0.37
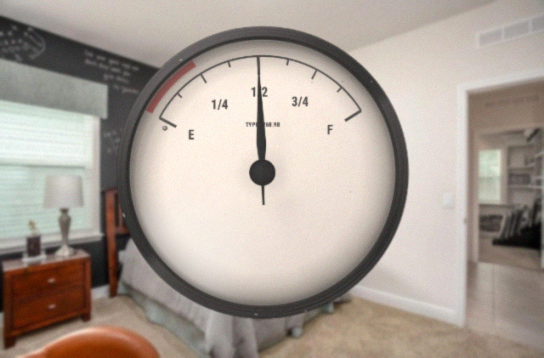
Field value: 0.5
